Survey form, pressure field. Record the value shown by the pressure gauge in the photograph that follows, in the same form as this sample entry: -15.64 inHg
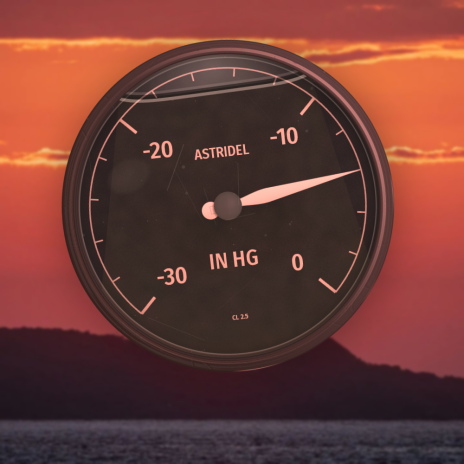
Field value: -6 inHg
